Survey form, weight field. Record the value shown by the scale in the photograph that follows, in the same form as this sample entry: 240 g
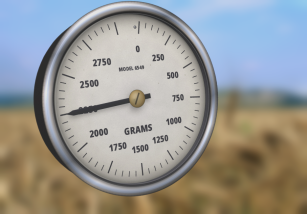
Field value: 2250 g
